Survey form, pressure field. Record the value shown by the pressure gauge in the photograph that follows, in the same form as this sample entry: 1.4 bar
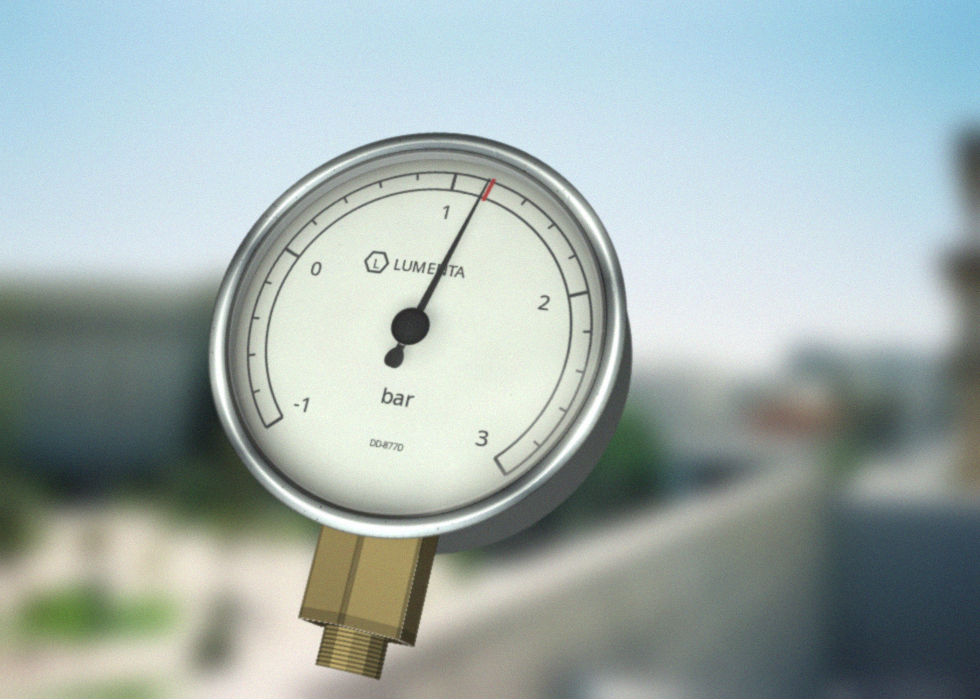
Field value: 1.2 bar
